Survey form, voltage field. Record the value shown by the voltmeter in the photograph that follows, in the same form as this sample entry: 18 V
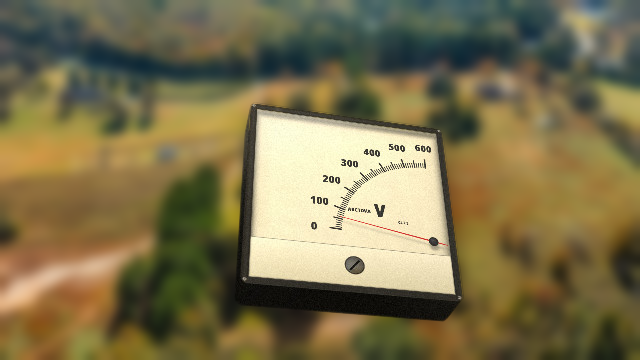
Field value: 50 V
